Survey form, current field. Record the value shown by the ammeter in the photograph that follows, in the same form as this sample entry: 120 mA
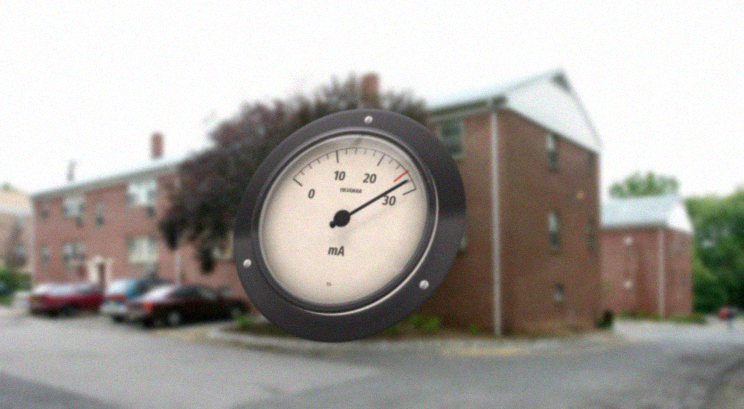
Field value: 28 mA
